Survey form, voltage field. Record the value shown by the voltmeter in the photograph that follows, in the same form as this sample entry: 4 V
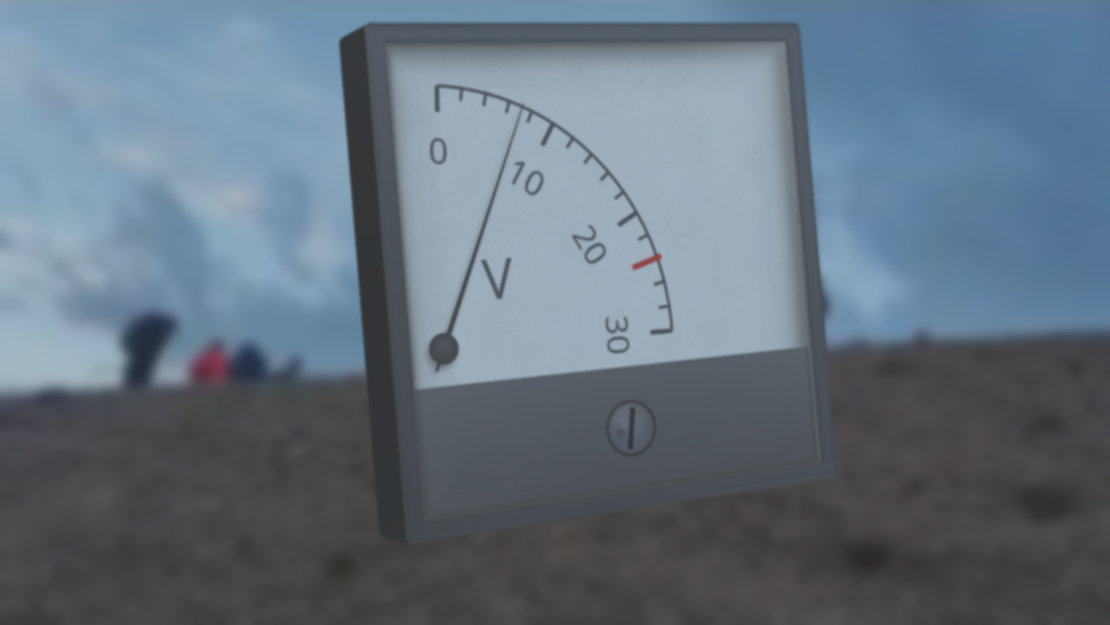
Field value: 7 V
